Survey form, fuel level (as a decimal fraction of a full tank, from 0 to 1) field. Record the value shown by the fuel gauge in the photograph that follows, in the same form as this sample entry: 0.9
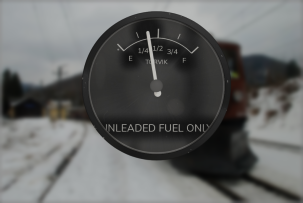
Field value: 0.375
